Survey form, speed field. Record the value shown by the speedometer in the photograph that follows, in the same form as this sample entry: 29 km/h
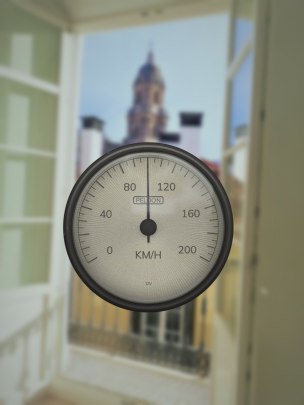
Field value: 100 km/h
